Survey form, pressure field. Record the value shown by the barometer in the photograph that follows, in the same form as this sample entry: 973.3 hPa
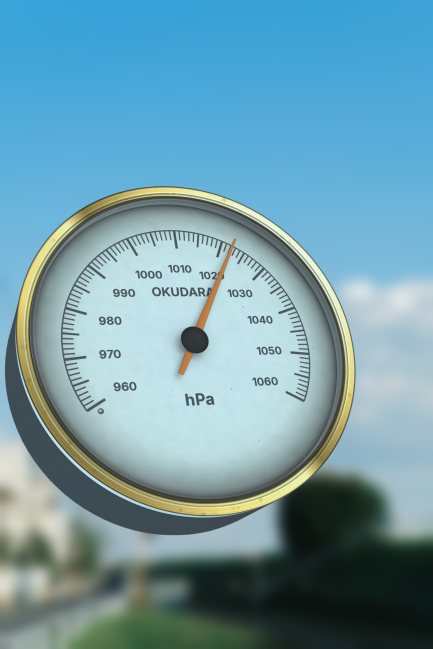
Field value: 1022 hPa
